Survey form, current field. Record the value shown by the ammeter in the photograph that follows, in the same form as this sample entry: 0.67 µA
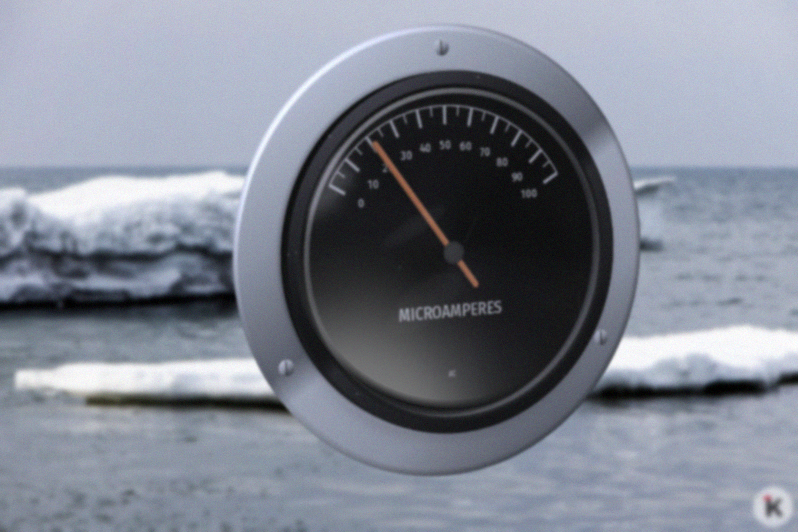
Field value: 20 µA
